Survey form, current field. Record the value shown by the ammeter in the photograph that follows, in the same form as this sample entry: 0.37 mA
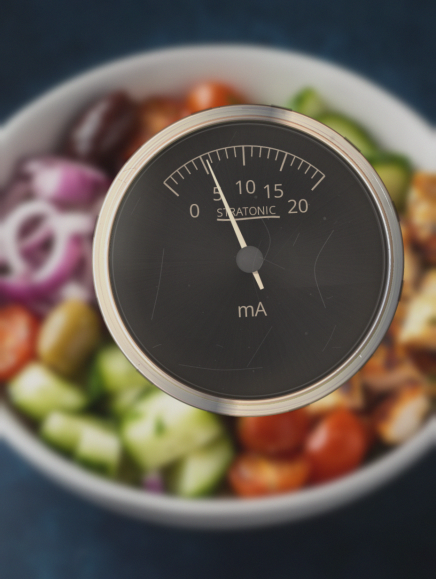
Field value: 5.5 mA
